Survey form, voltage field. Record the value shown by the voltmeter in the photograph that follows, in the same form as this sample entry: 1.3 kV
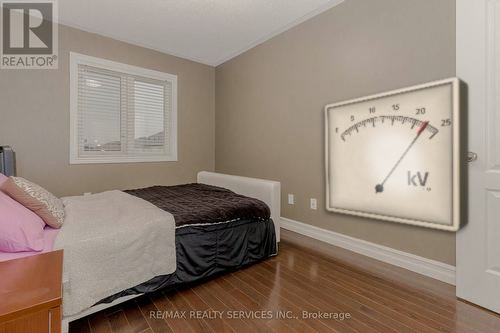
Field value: 22.5 kV
